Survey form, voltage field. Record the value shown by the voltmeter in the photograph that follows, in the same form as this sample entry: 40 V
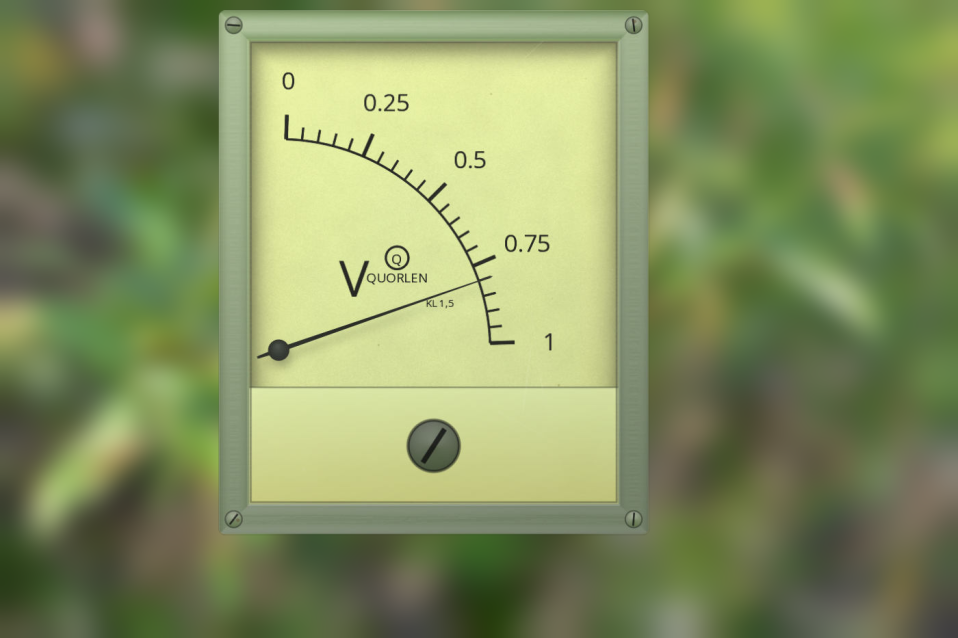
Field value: 0.8 V
